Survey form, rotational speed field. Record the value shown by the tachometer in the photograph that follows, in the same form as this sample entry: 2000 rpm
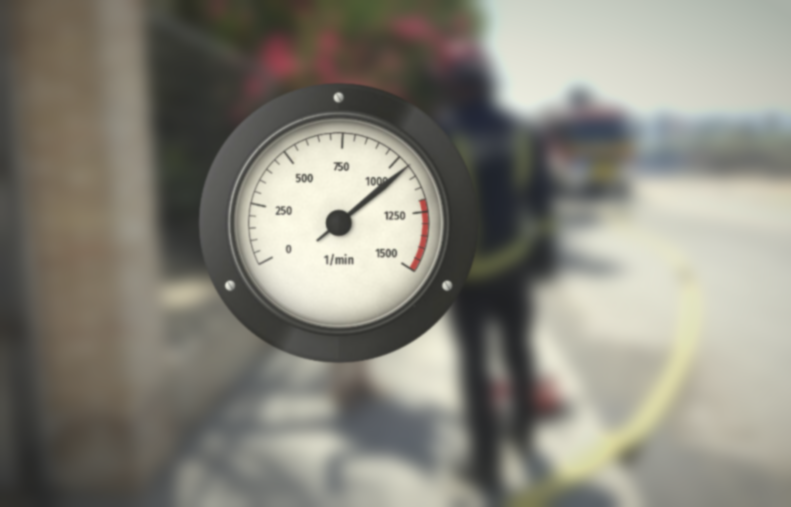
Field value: 1050 rpm
